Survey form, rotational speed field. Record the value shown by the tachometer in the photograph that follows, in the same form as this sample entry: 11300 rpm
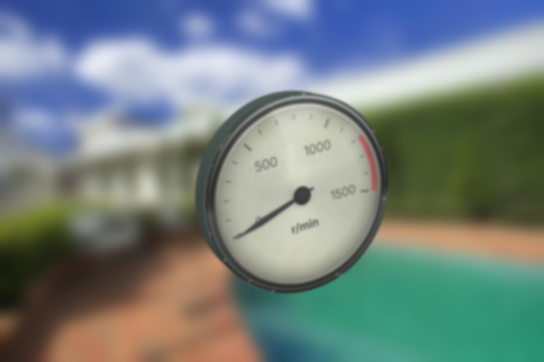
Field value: 0 rpm
